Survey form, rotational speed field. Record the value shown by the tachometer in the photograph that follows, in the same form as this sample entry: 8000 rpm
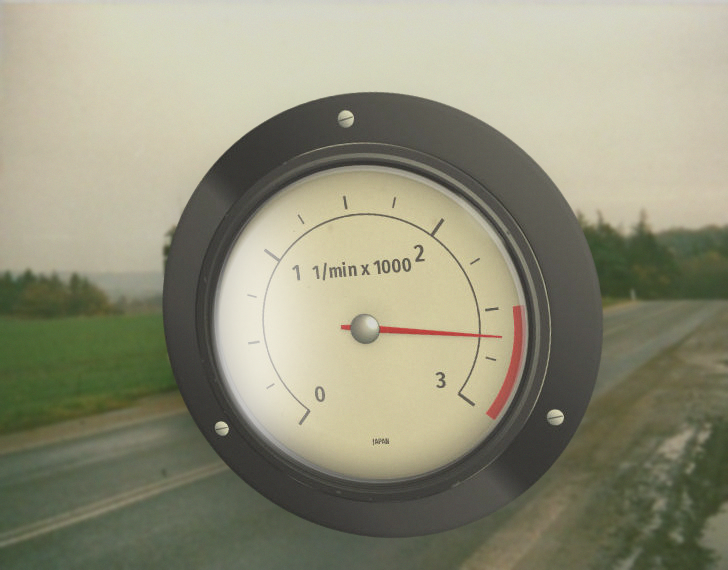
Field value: 2625 rpm
